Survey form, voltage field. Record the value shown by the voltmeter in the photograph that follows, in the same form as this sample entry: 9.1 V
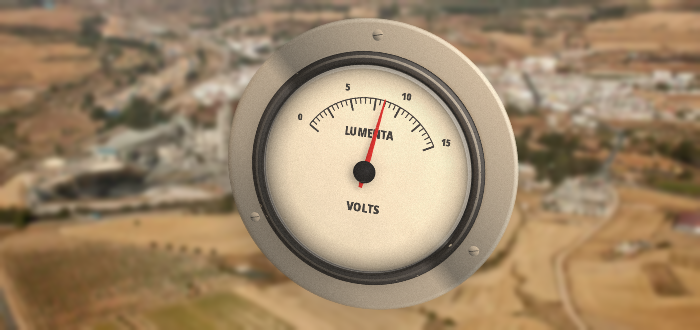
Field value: 8.5 V
